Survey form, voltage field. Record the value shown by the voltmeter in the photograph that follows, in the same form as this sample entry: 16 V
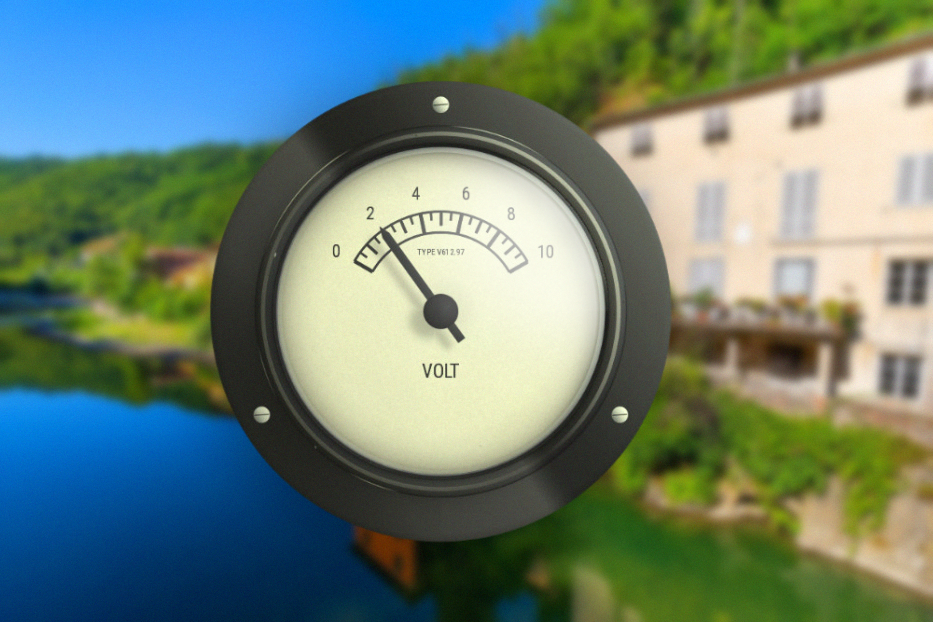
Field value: 2 V
